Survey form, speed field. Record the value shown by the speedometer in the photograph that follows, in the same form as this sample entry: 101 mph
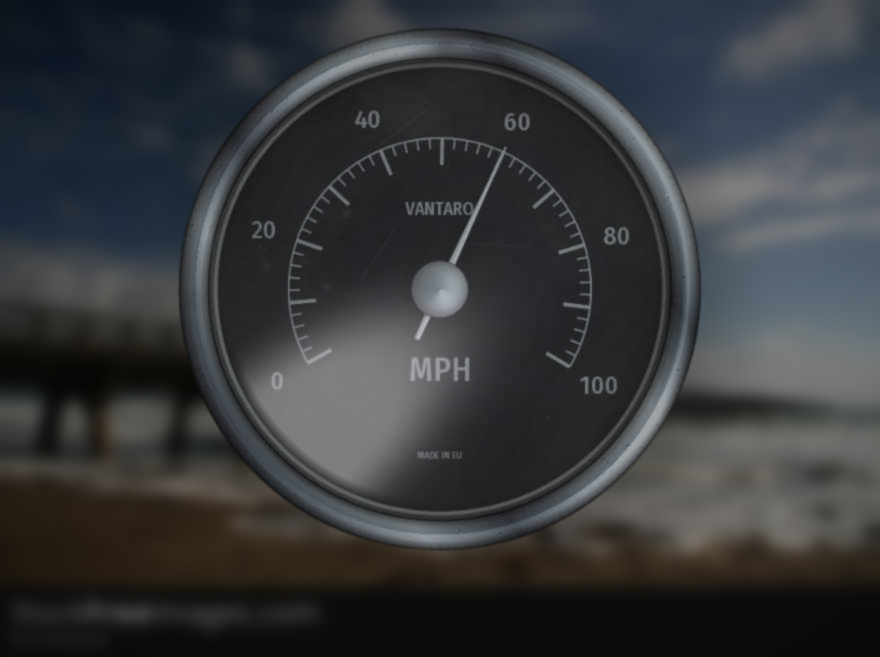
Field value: 60 mph
